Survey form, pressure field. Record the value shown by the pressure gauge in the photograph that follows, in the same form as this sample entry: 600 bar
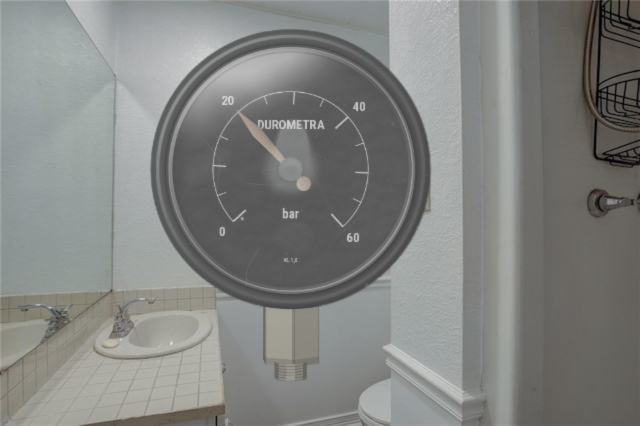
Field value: 20 bar
